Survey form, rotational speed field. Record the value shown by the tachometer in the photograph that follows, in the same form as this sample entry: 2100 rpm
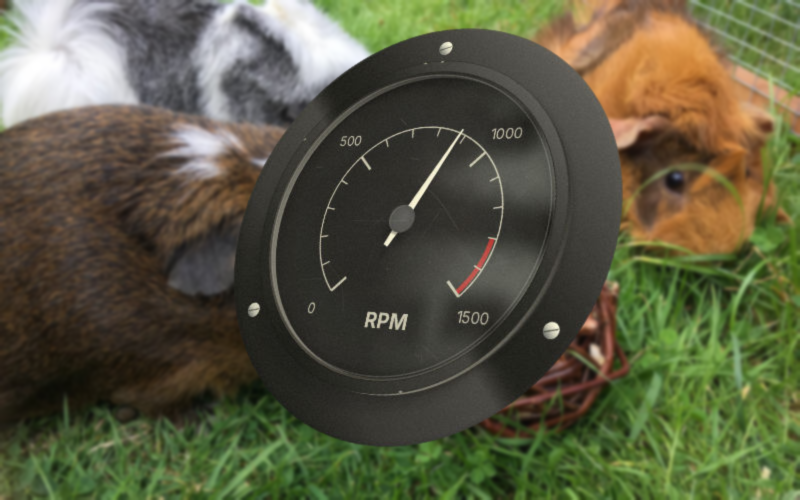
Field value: 900 rpm
